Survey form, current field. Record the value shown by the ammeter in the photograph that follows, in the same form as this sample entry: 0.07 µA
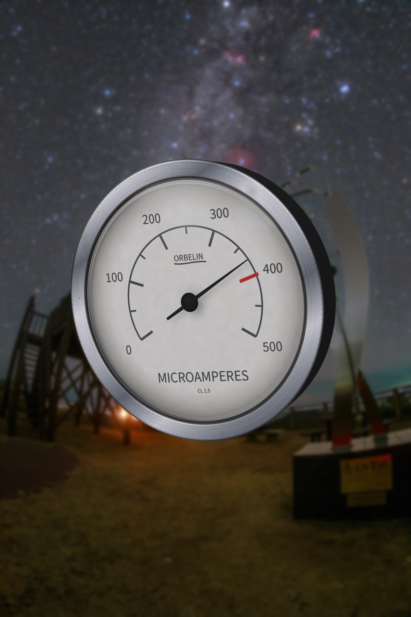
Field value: 375 µA
